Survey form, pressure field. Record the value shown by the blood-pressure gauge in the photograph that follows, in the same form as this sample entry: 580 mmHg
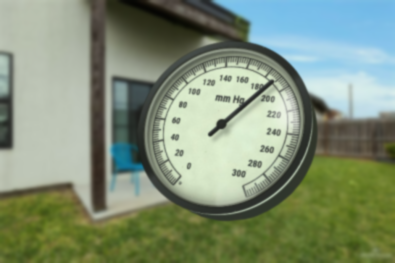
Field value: 190 mmHg
